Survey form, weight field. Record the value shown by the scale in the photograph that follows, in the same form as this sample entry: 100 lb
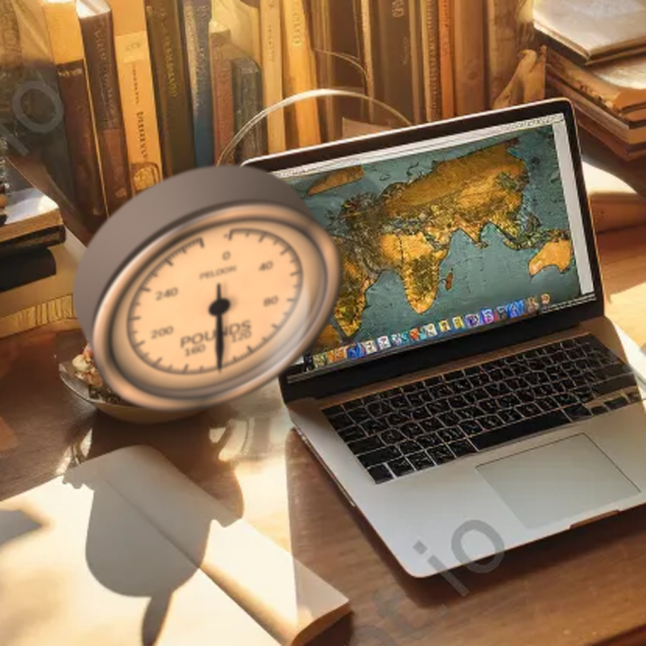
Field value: 140 lb
